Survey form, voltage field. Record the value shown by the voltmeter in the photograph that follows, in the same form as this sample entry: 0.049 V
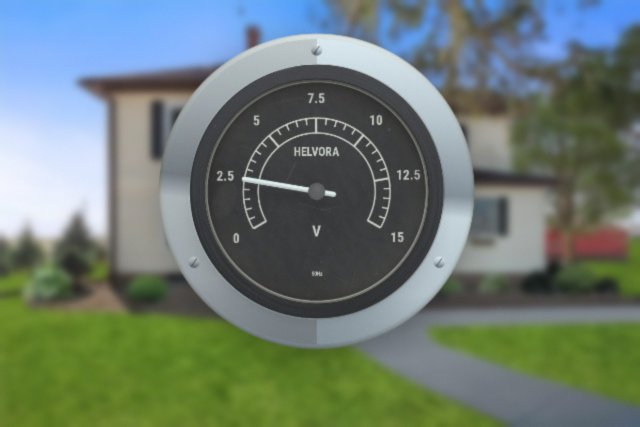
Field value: 2.5 V
